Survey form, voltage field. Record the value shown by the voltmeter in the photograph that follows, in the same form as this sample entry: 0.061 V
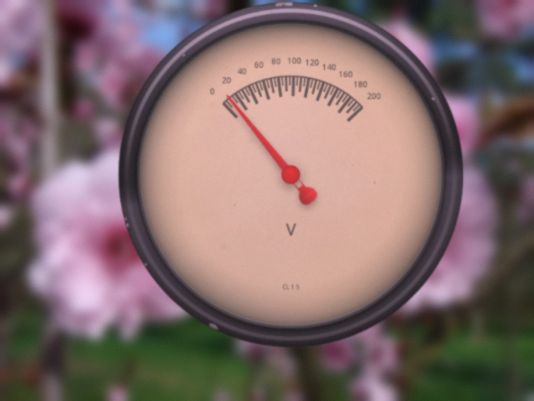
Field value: 10 V
